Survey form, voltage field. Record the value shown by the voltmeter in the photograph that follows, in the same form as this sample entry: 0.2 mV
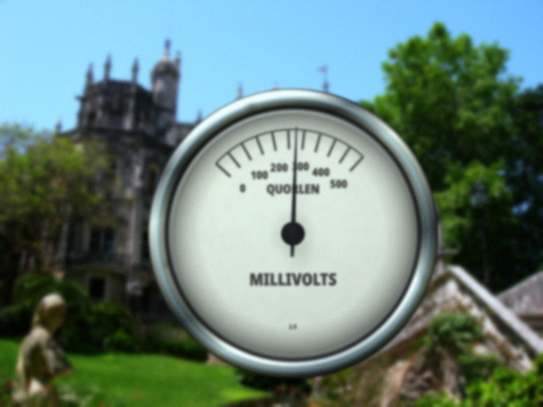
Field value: 275 mV
